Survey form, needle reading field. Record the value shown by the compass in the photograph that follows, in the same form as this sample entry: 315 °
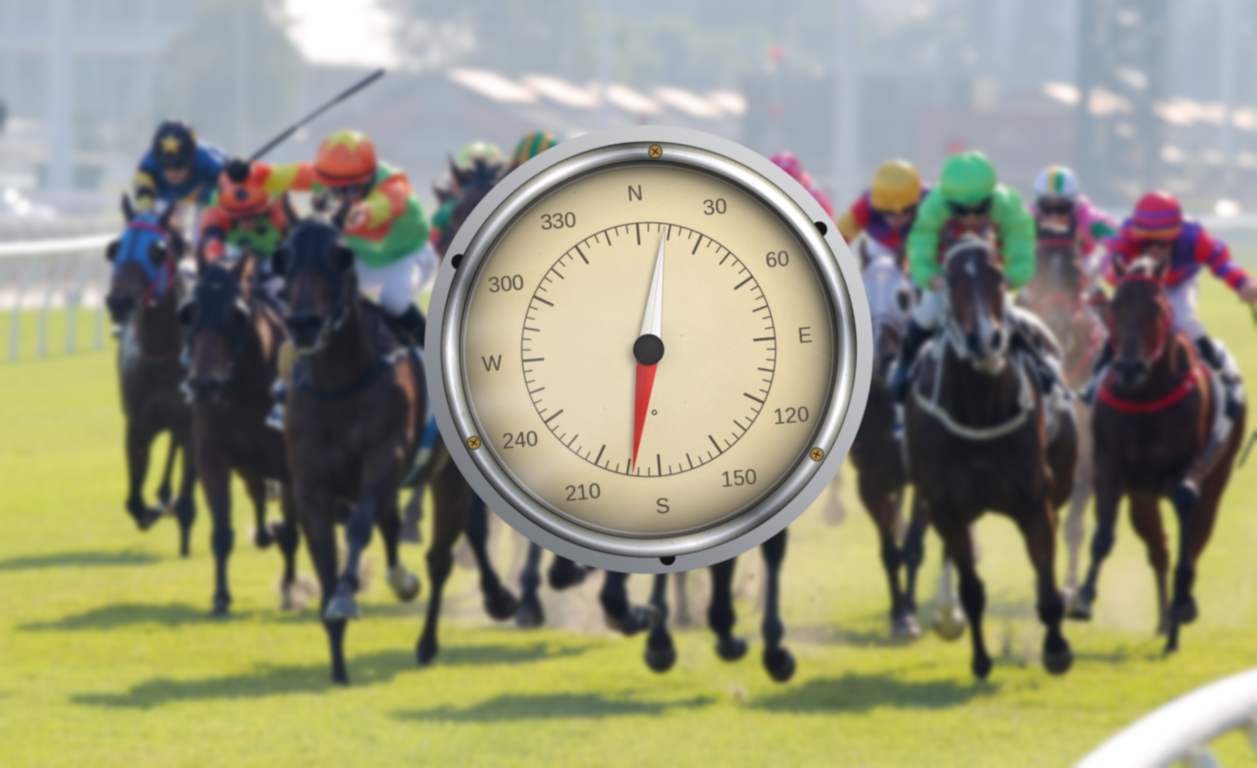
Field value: 192.5 °
